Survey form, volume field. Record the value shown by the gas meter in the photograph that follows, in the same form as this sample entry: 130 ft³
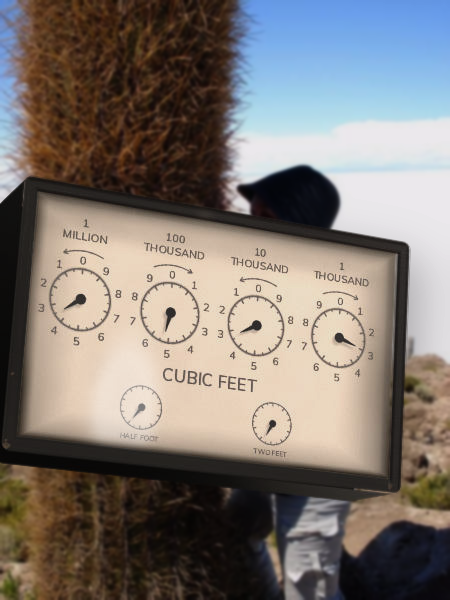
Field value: 353300 ft³
